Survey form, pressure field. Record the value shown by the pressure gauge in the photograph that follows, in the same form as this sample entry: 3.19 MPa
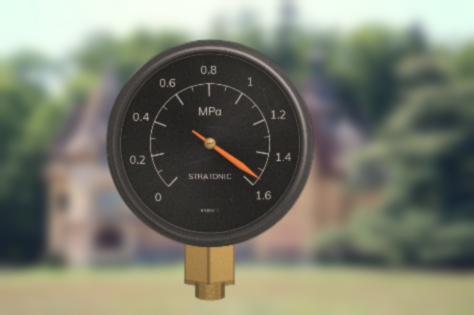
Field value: 1.55 MPa
